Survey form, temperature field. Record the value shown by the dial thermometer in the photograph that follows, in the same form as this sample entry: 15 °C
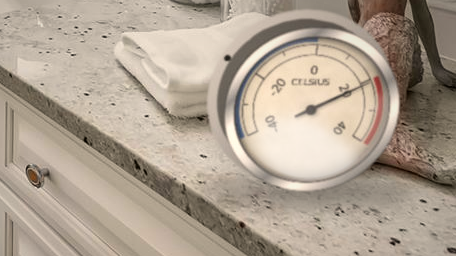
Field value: 20 °C
